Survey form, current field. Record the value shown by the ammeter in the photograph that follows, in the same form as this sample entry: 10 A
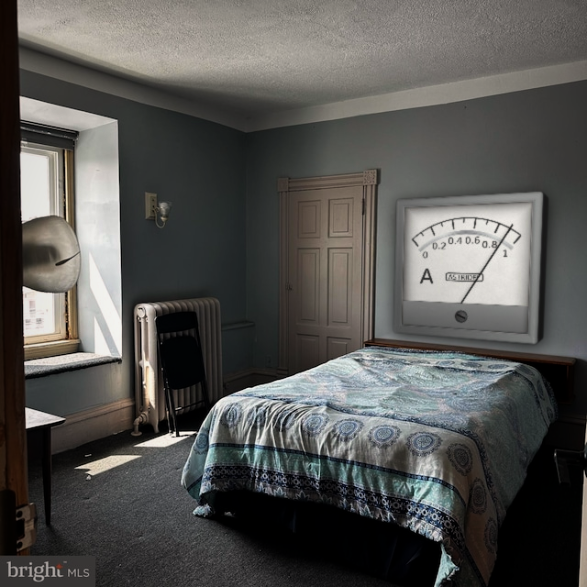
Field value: 0.9 A
